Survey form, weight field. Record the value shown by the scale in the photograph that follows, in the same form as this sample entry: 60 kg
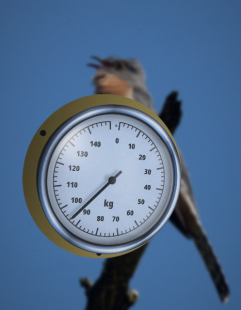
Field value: 94 kg
